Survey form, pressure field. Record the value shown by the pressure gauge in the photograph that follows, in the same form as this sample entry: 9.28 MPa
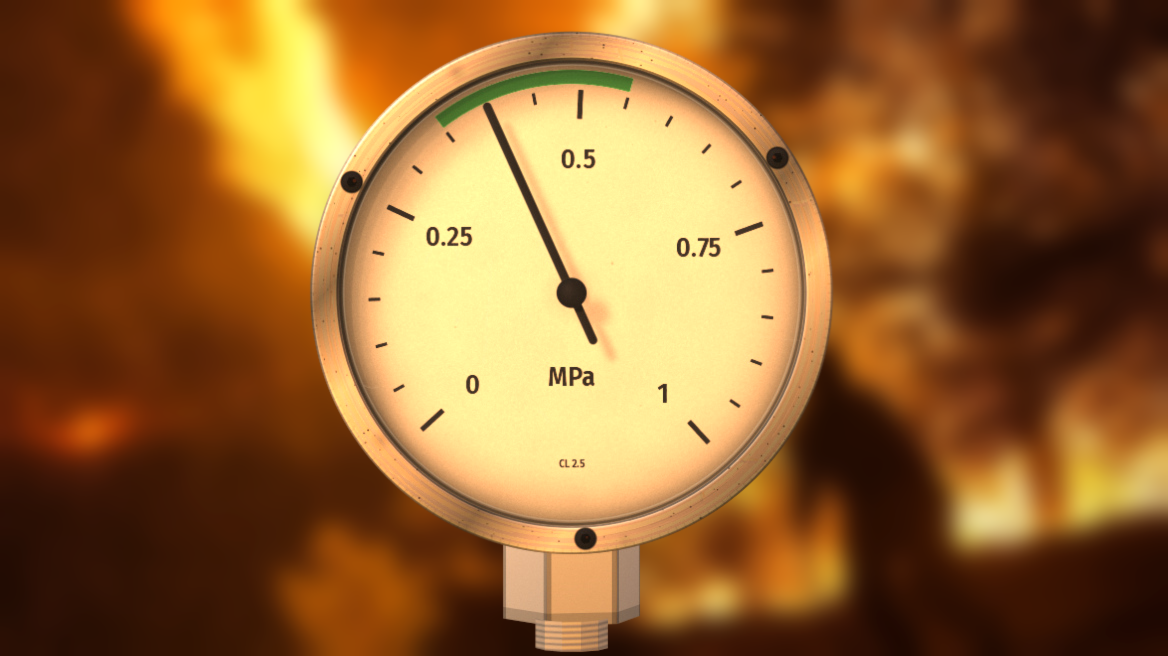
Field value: 0.4 MPa
